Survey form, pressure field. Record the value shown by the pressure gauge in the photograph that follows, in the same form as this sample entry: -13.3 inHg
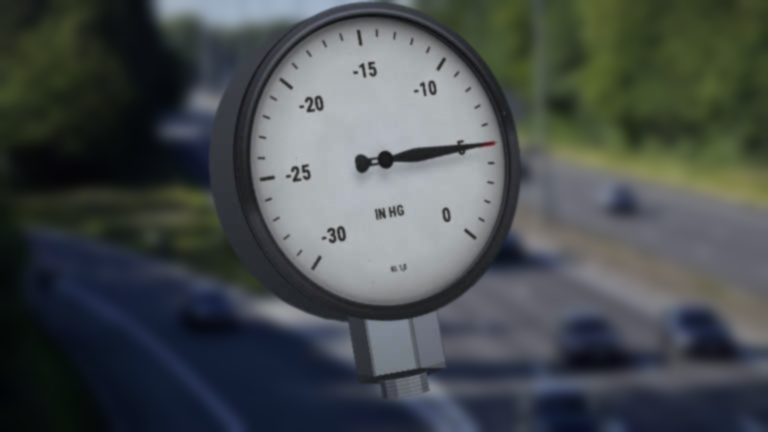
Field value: -5 inHg
